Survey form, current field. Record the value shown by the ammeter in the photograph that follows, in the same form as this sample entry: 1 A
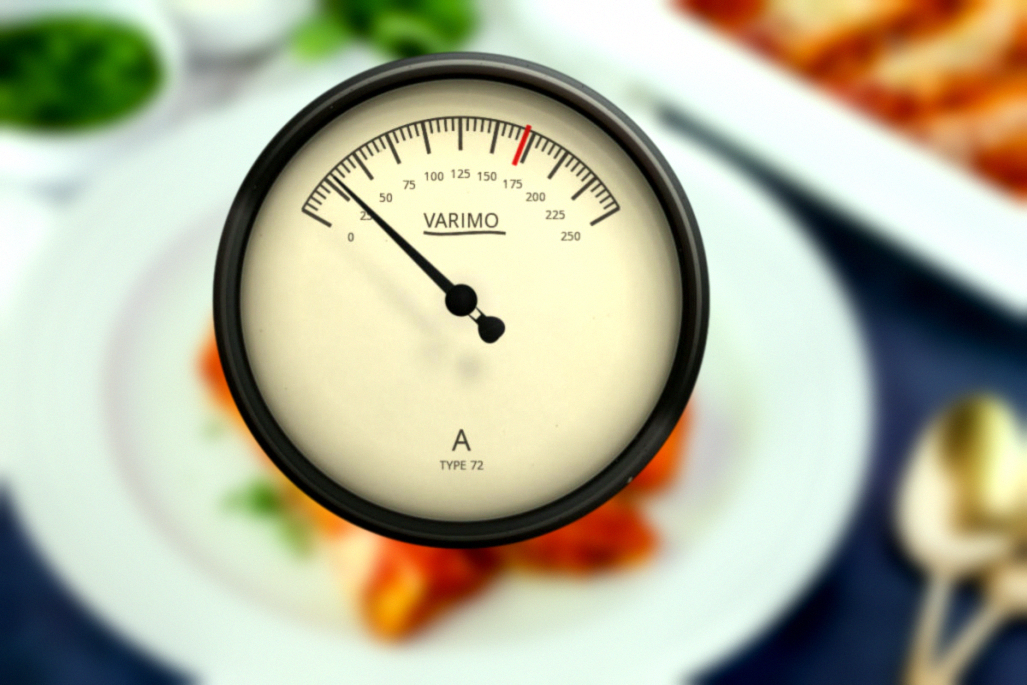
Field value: 30 A
